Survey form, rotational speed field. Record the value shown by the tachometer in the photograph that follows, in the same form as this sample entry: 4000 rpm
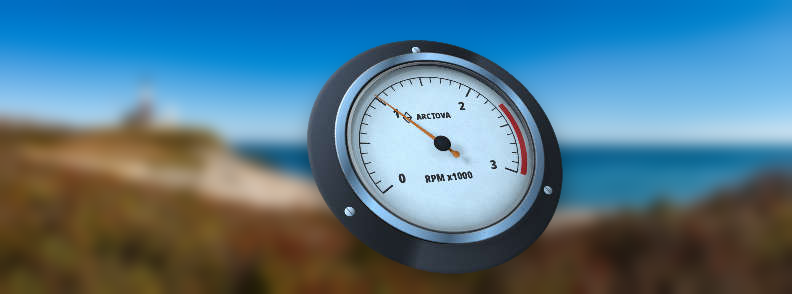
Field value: 1000 rpm
